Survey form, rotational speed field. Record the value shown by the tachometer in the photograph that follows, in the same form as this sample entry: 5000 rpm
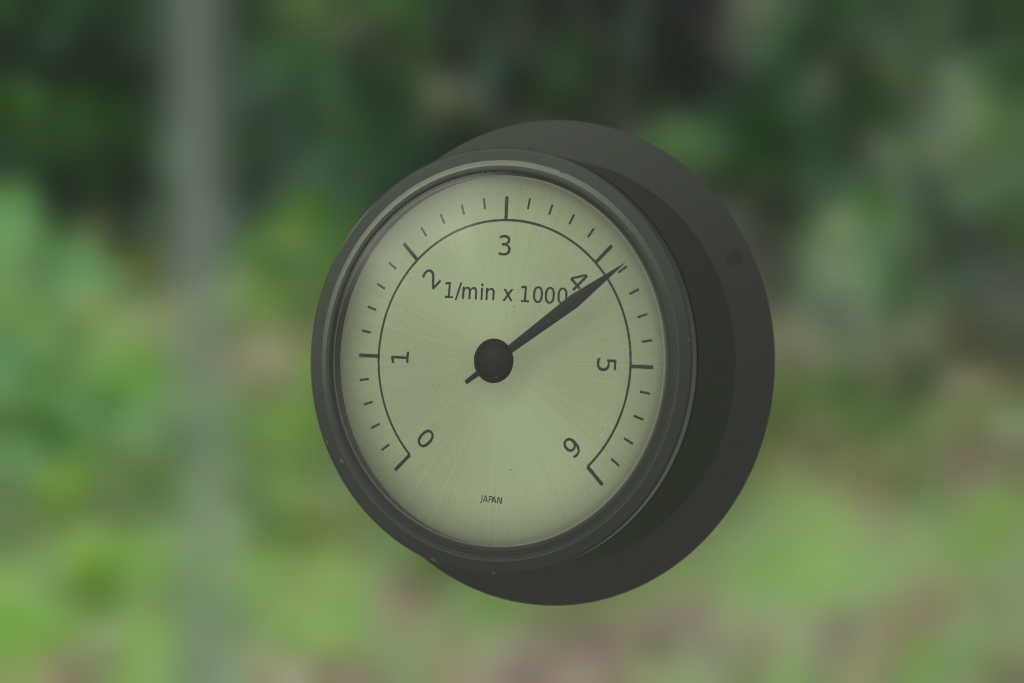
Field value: 4200 rpm
